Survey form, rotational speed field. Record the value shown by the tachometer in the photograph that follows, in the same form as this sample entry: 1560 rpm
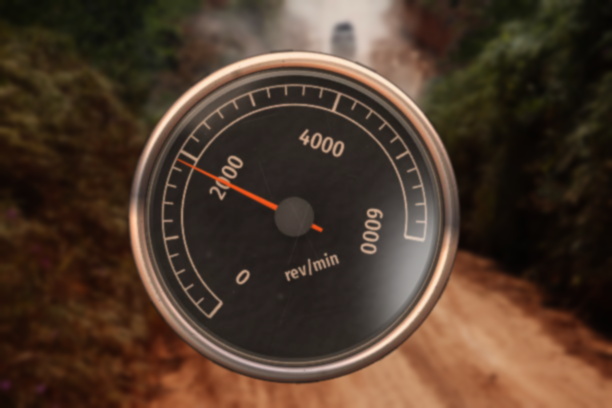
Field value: 1900 rpm
